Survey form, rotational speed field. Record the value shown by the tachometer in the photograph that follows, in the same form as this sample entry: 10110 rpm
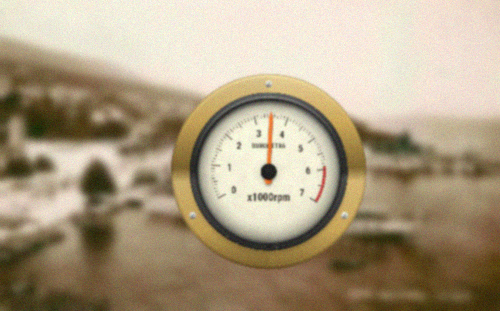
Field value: 3500 rpm
